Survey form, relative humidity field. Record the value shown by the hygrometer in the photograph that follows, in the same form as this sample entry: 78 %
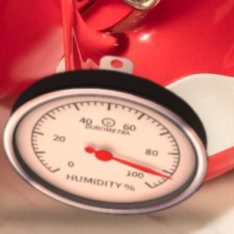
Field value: 90 %
